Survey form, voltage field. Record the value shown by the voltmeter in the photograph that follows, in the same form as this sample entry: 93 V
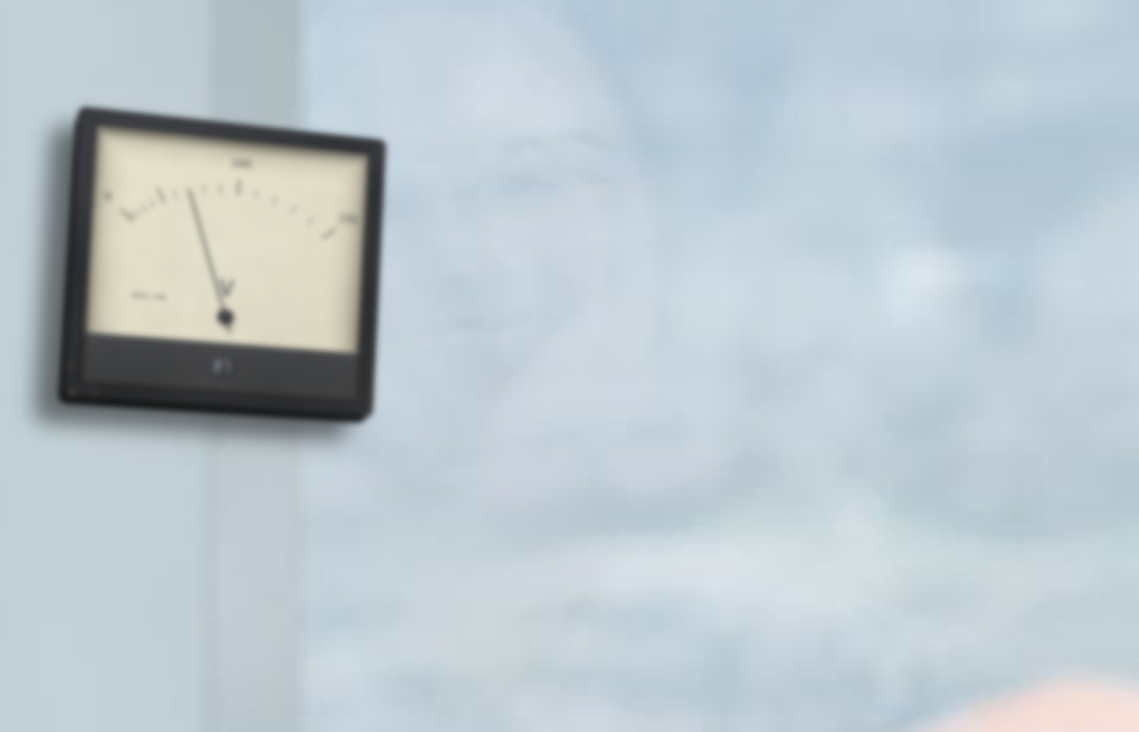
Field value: 70 V
